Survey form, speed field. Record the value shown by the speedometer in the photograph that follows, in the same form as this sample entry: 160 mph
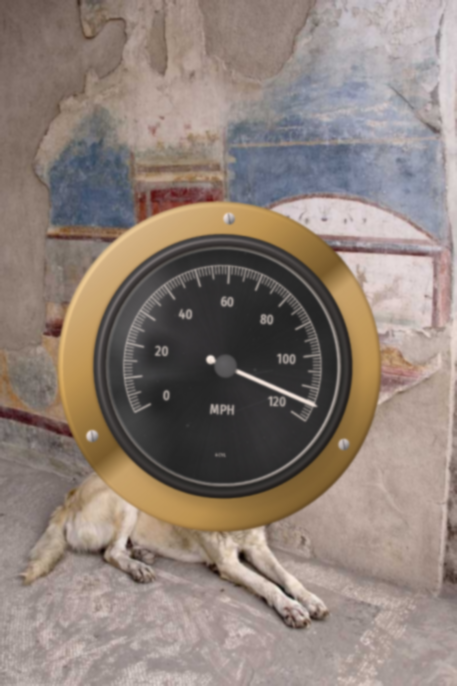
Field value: 115 mph
